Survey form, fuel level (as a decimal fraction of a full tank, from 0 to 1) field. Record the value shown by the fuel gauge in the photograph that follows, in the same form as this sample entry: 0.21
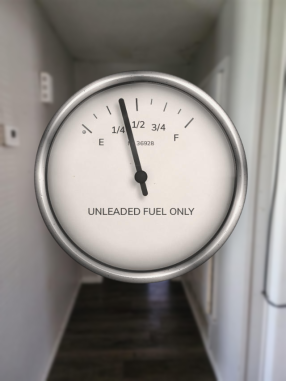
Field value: 0.375
